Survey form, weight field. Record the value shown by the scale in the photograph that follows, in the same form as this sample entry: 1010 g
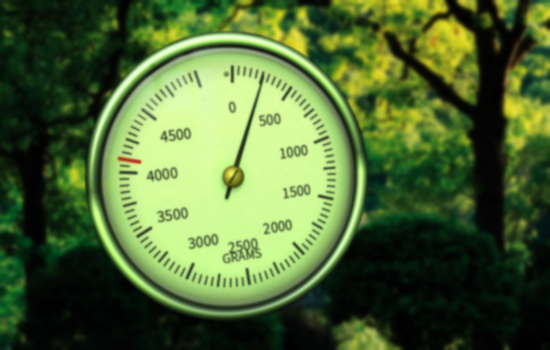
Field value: 250 g
